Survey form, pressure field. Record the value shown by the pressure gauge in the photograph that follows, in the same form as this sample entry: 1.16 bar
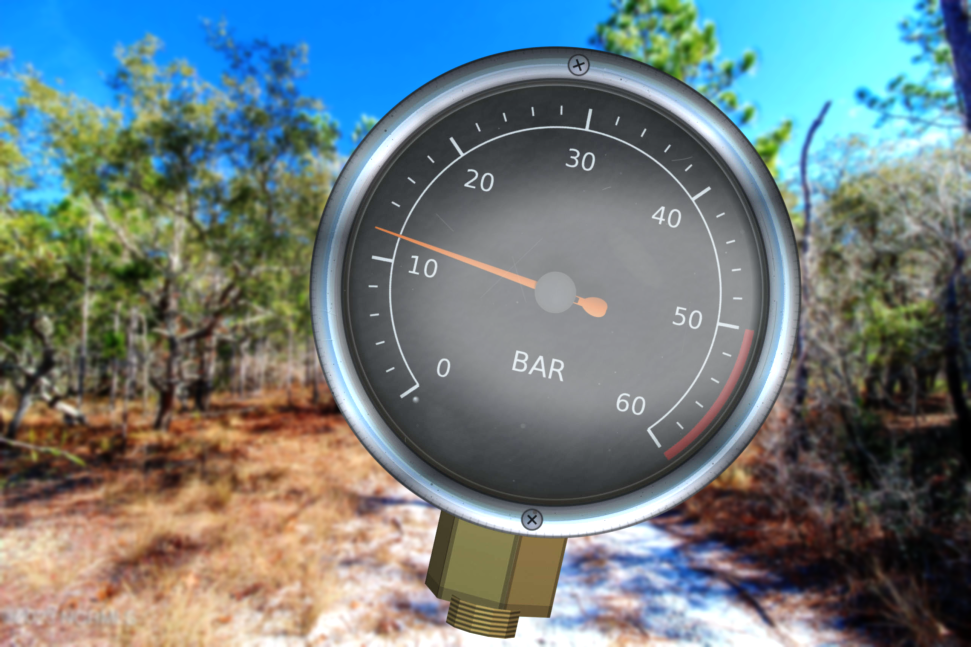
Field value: 12 bar
